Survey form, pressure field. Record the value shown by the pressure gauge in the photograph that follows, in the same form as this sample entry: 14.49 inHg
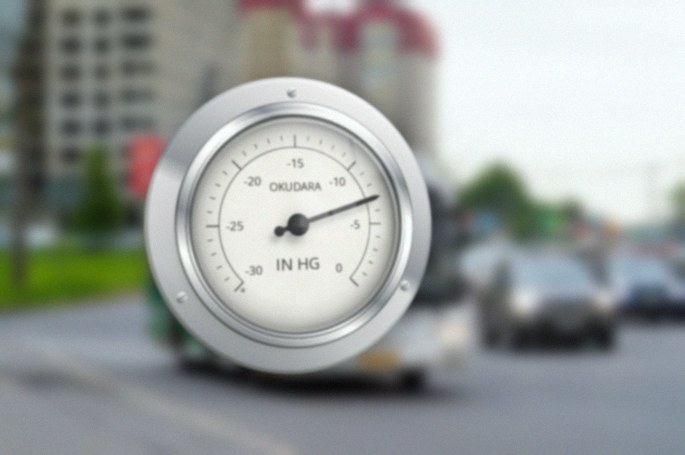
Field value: -7 inHg
